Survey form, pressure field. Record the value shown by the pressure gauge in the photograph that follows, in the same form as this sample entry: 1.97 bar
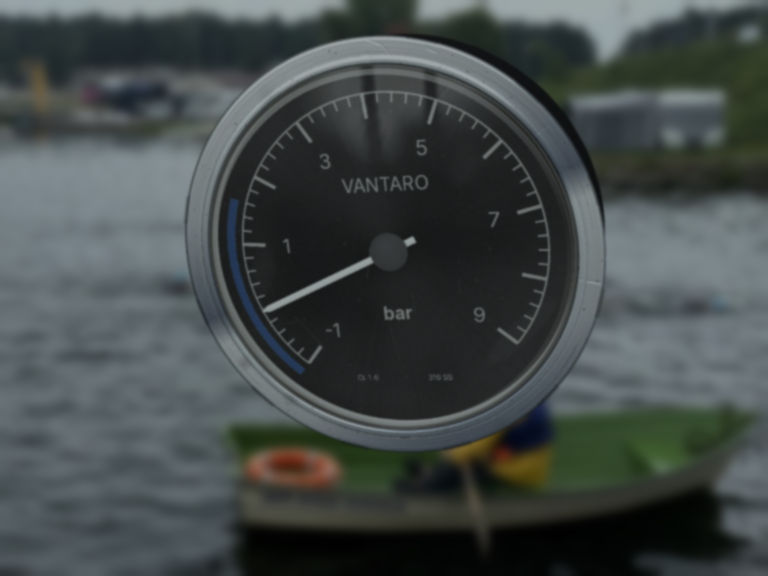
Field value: 0 bar
